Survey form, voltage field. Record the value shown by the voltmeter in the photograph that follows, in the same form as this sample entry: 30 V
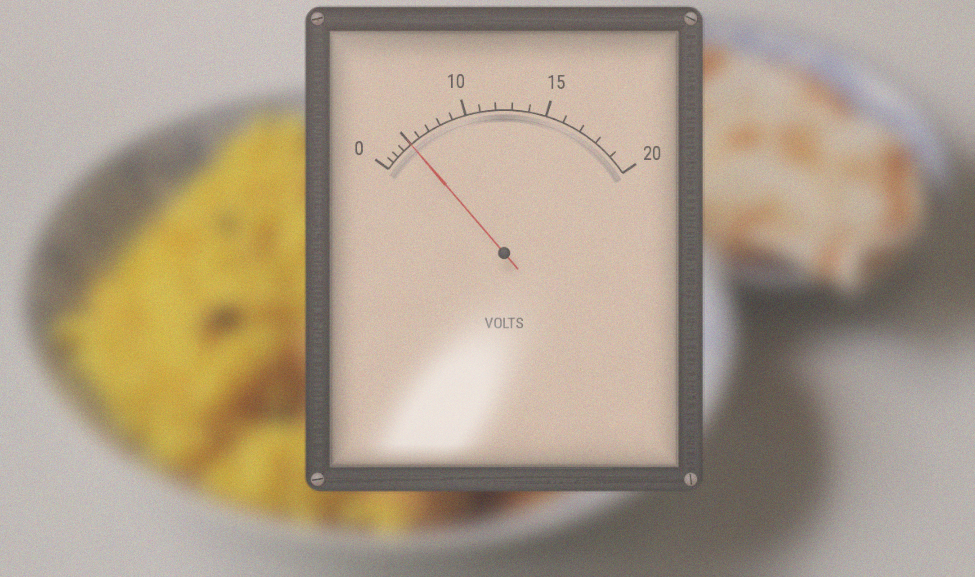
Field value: 5 V
